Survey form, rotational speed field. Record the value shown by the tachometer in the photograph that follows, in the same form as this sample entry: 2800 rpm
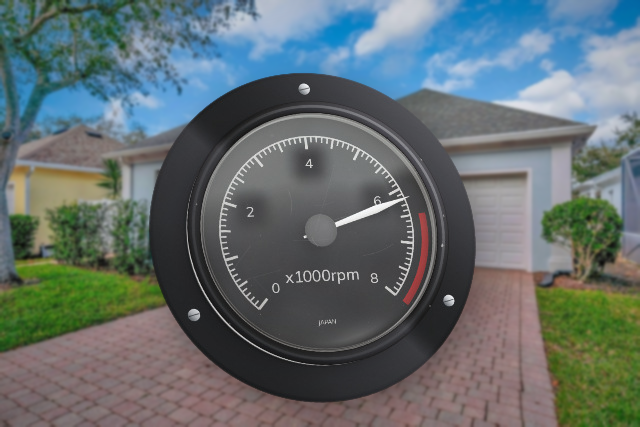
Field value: 6200 rpm
